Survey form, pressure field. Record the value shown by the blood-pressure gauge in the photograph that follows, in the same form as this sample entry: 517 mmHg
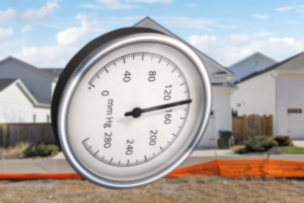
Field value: 140 mmHg
